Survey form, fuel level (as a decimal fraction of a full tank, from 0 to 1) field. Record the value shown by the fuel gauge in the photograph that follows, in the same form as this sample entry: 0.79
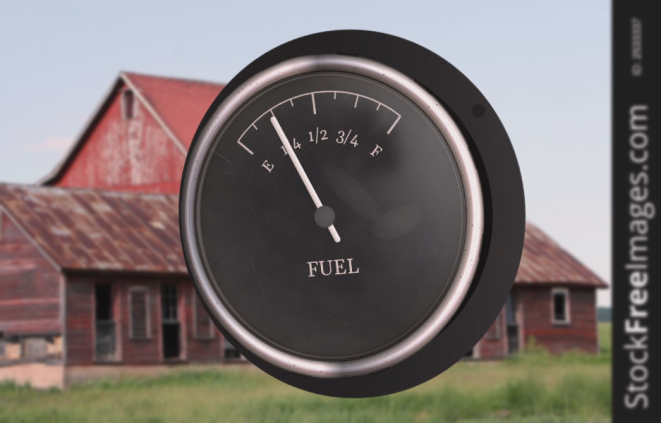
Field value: 0.25
